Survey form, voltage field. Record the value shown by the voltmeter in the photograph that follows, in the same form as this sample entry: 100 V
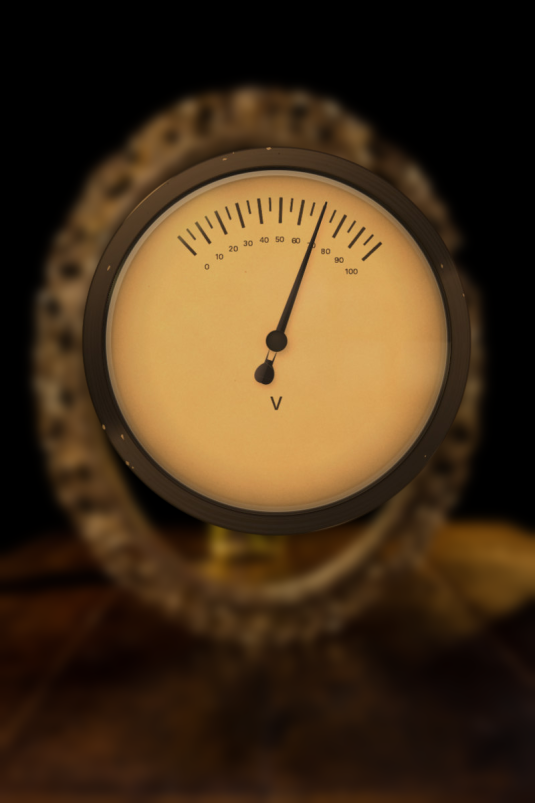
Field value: 70 V
